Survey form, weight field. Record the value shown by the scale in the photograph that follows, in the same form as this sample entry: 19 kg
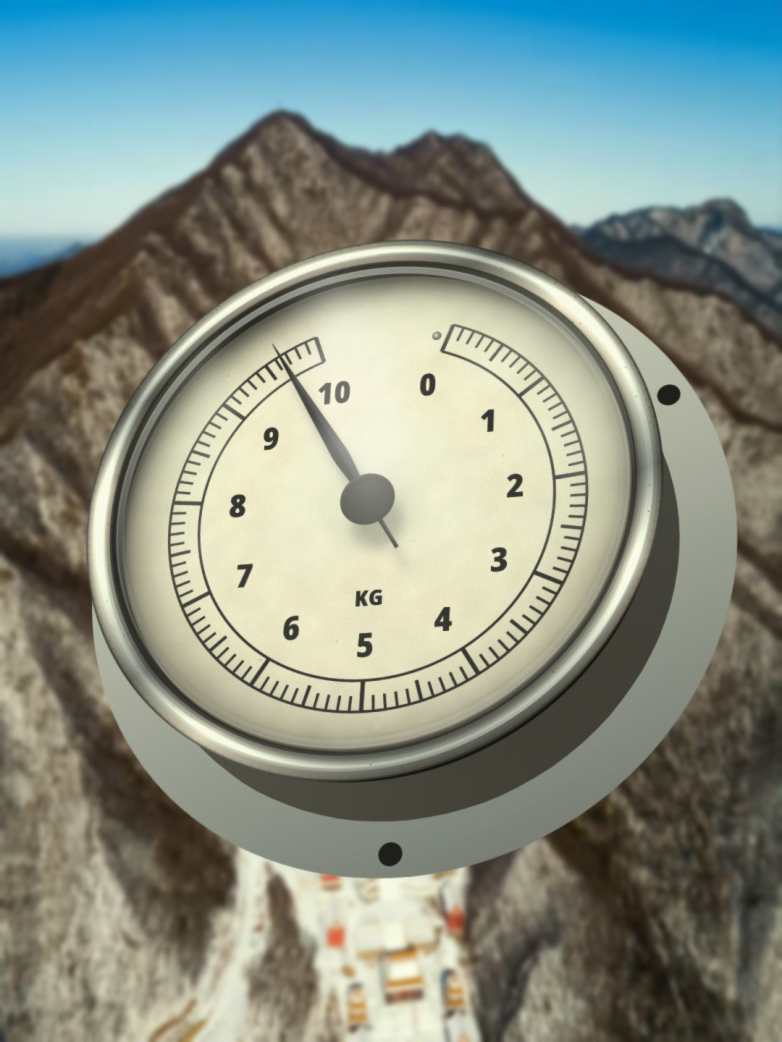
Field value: 9.65 kg
